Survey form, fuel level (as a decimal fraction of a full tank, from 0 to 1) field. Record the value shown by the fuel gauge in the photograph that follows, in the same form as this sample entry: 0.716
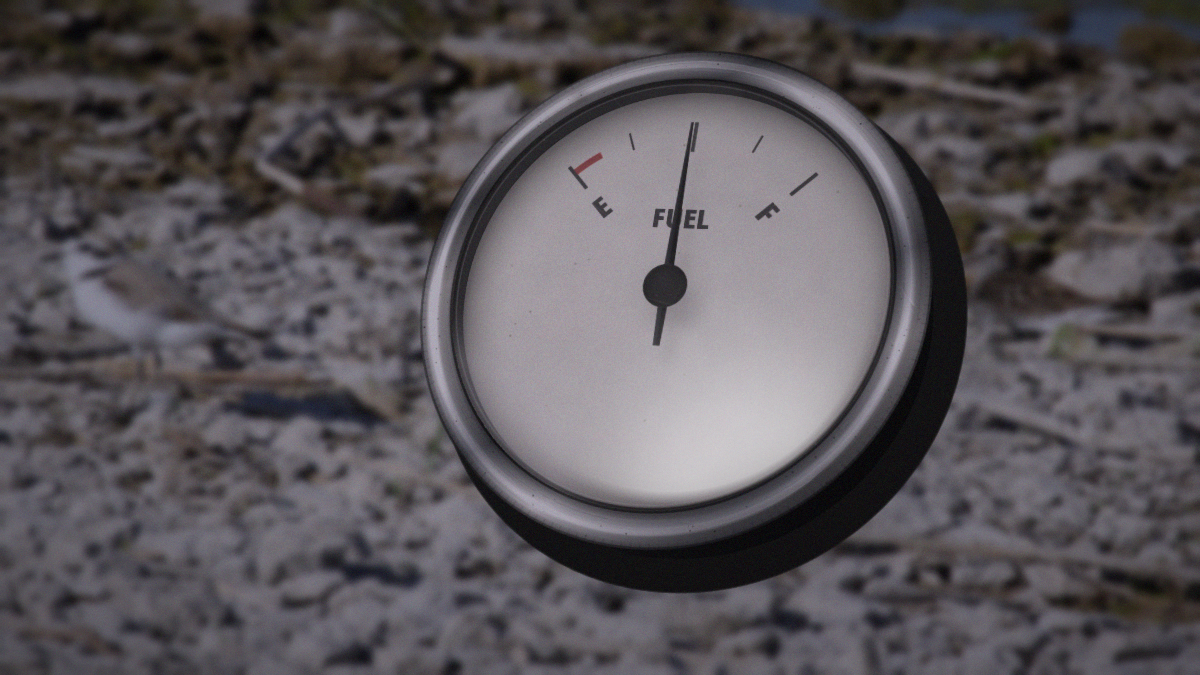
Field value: 0.5
